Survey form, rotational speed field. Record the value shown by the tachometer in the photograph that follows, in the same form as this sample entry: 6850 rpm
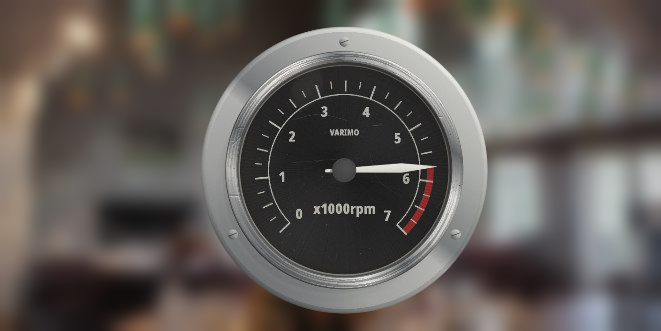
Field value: 5750 rpm
